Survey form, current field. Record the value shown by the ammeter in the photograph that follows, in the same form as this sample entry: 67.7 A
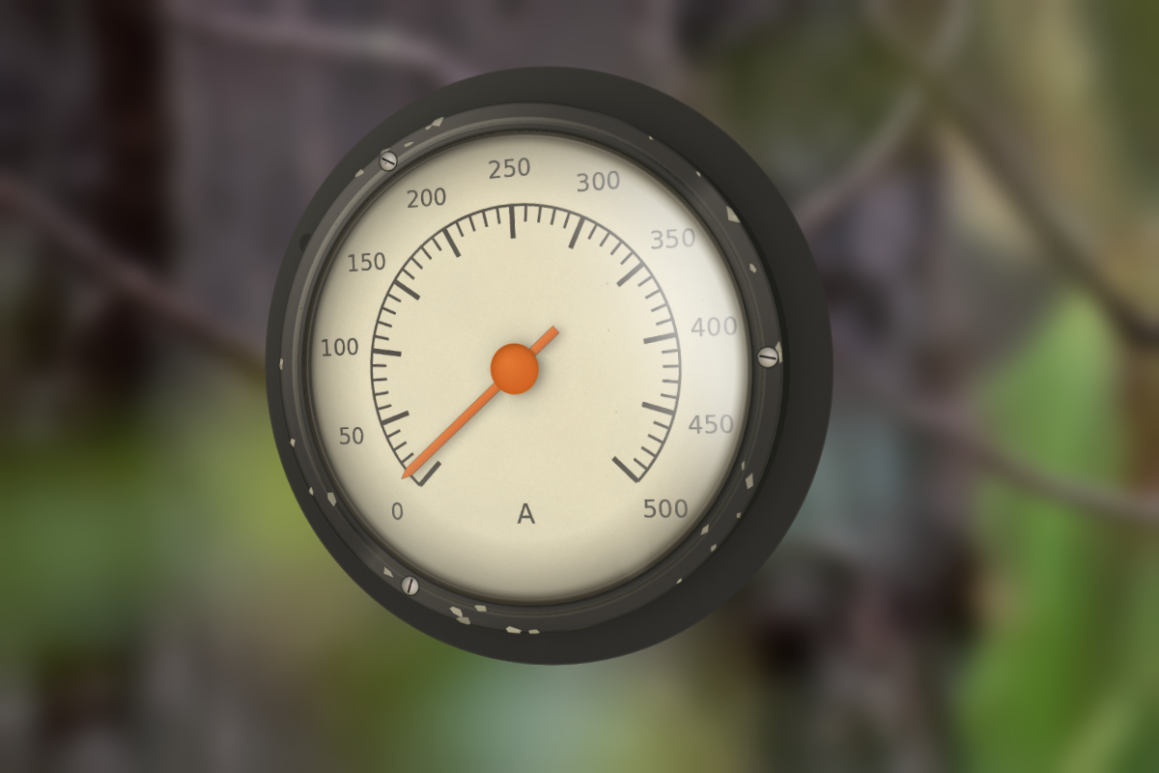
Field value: 10 A
